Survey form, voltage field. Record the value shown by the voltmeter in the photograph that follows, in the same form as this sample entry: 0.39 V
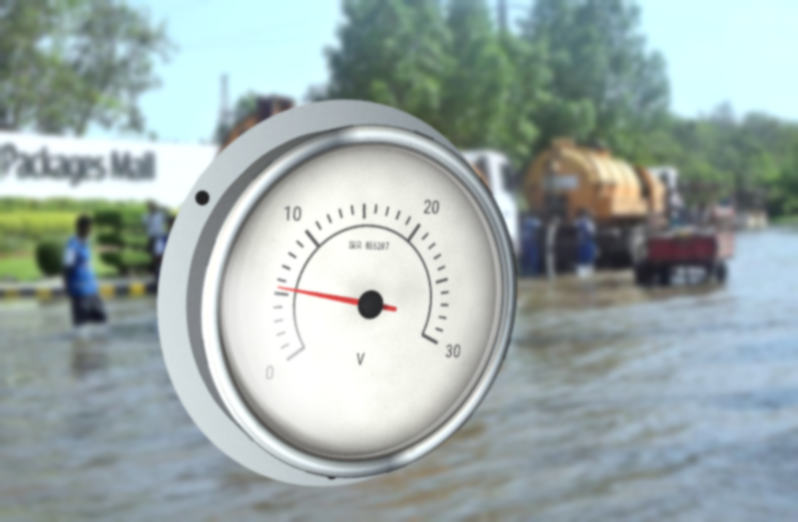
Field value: 5.5 V
